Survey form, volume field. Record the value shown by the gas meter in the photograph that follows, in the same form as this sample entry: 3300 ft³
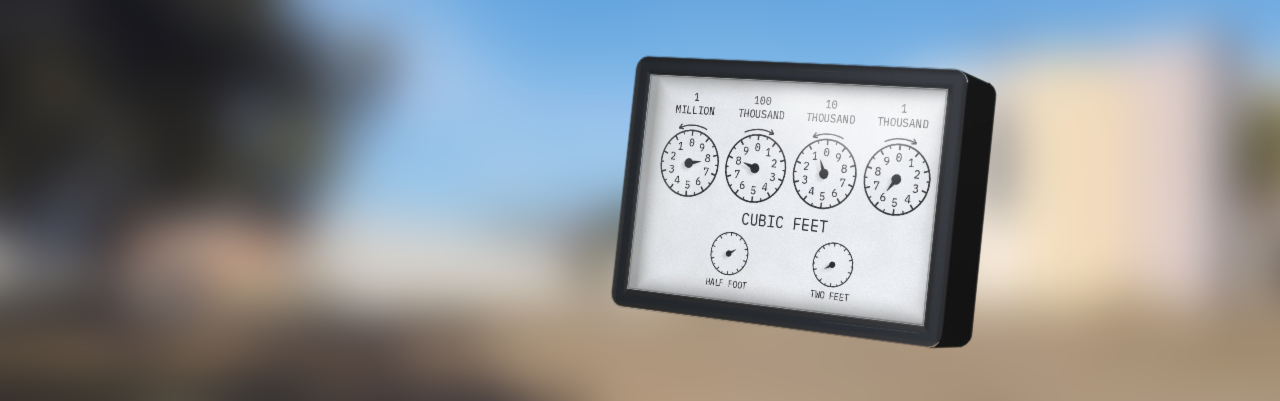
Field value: 780600 ft³
